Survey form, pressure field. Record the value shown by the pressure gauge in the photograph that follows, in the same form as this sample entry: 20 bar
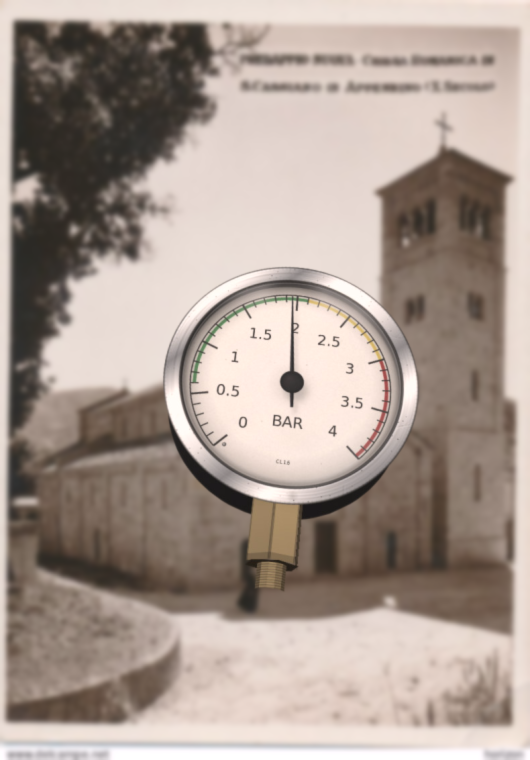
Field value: 1.95 bar
